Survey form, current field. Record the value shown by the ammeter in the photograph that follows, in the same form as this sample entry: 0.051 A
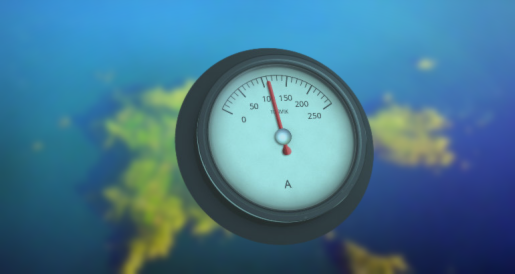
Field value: 110 A
